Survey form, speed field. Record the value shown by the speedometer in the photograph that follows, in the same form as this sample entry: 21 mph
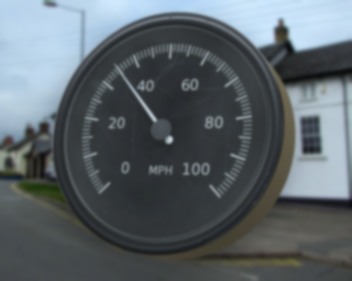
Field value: 35 mph
